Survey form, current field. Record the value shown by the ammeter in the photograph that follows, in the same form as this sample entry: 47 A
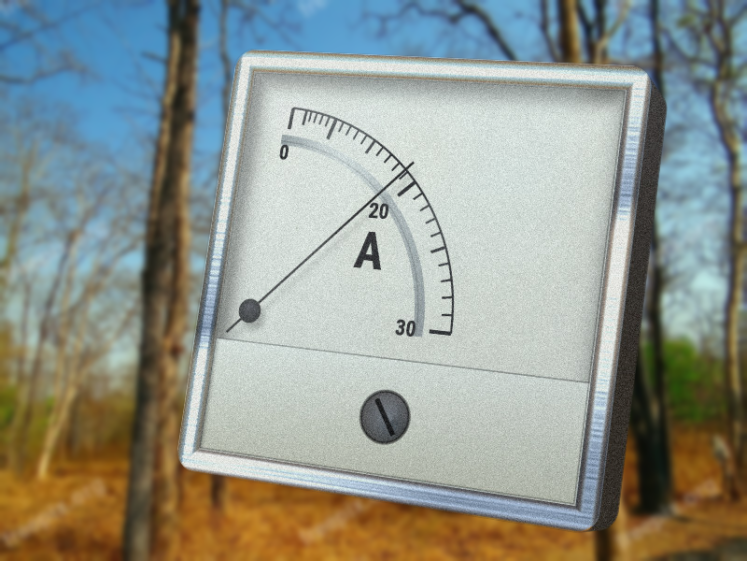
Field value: 19 A
